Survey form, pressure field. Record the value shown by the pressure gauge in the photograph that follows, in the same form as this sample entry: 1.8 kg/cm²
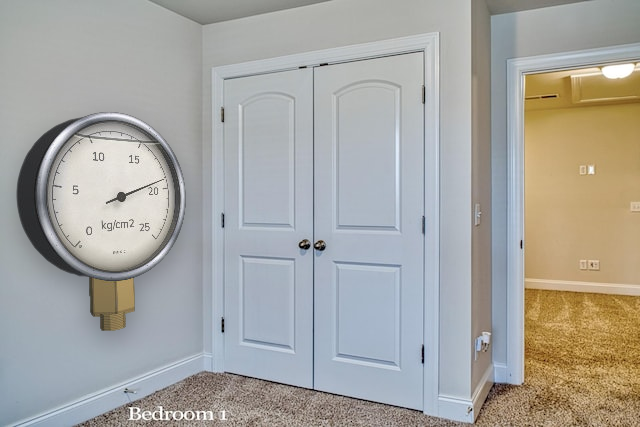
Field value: 19 kg/cm²
